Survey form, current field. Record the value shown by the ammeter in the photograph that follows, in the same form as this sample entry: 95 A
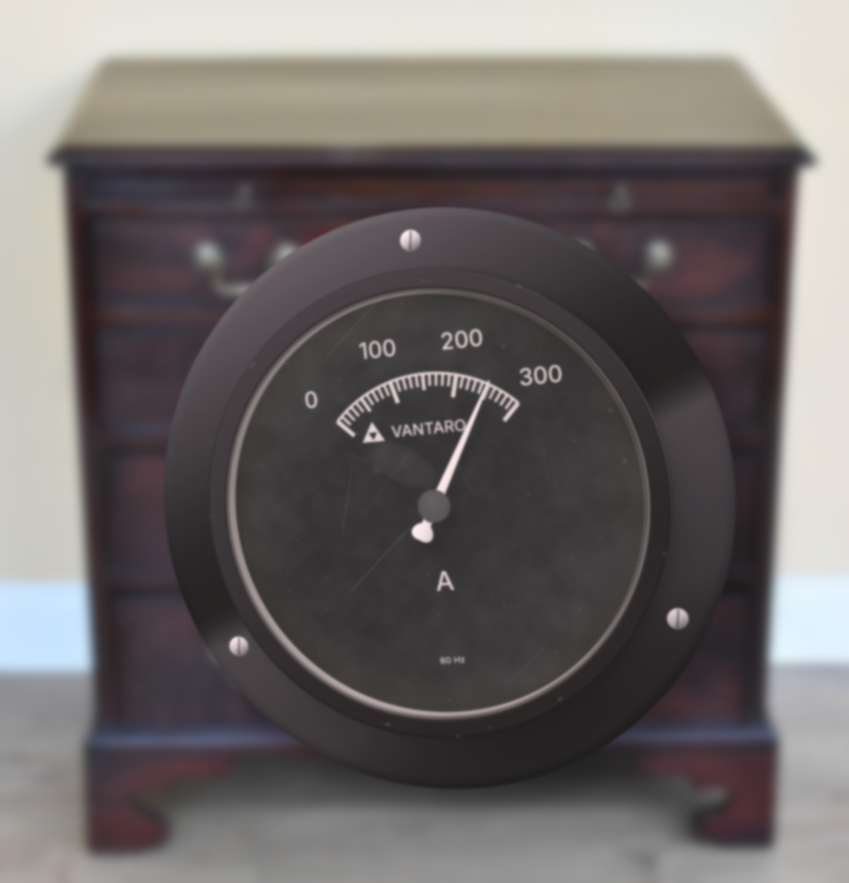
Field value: 250 A
